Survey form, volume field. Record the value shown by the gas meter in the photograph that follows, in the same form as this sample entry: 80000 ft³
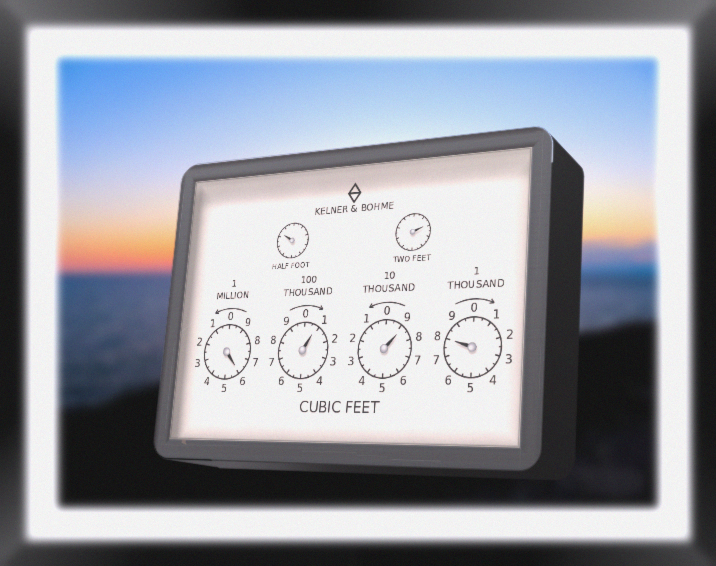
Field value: 608800 ft³
